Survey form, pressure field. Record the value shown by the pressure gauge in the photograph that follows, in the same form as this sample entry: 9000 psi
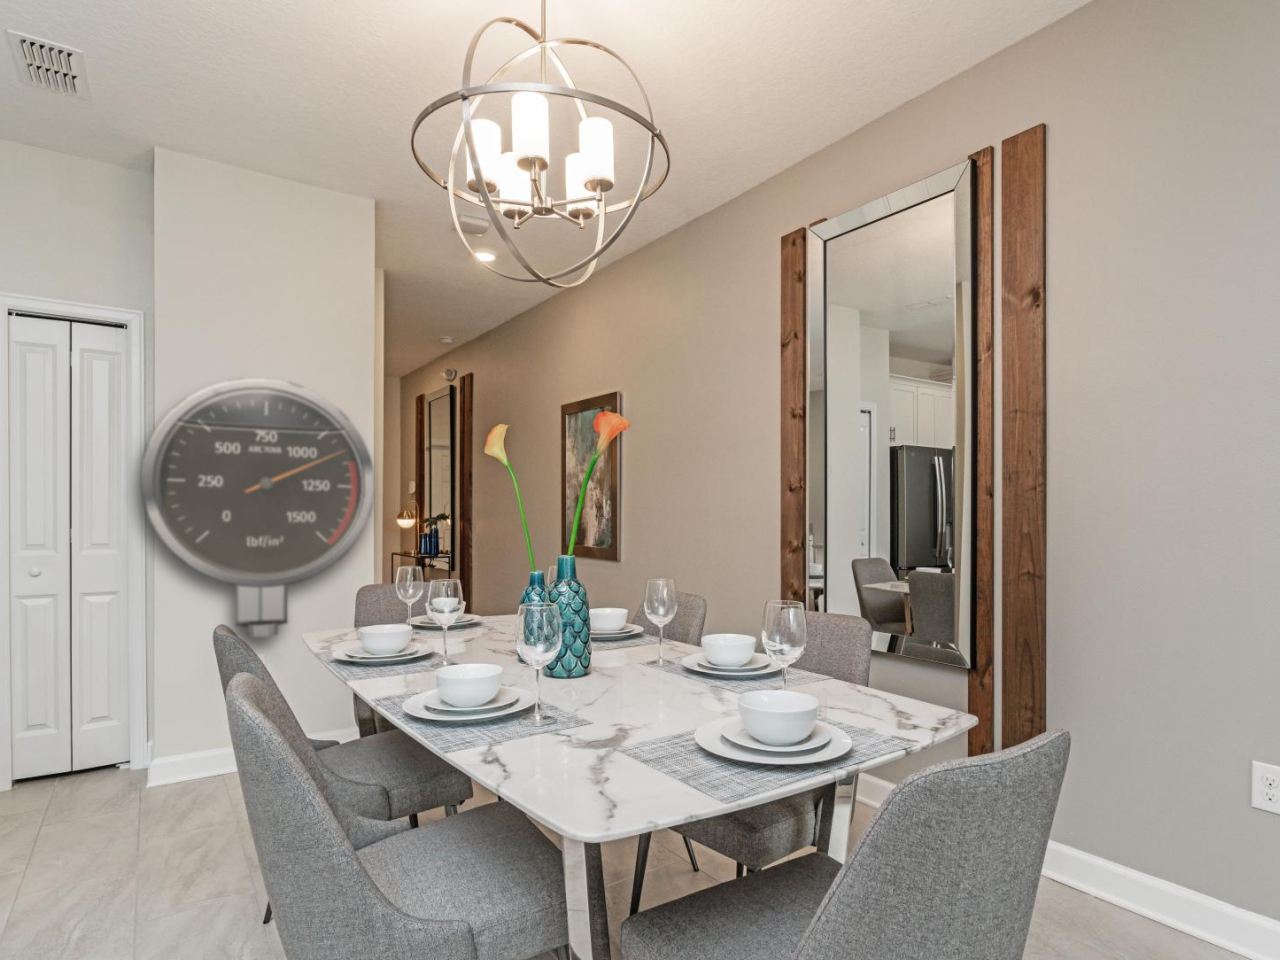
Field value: 1100 psi
